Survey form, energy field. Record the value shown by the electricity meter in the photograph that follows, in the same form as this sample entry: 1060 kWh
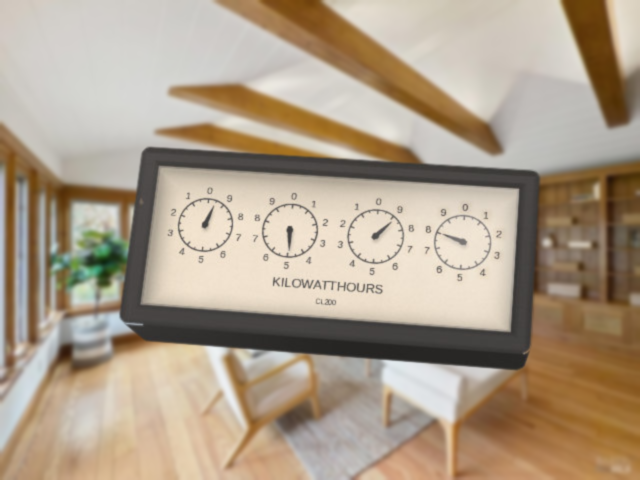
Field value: 9488 kWh
